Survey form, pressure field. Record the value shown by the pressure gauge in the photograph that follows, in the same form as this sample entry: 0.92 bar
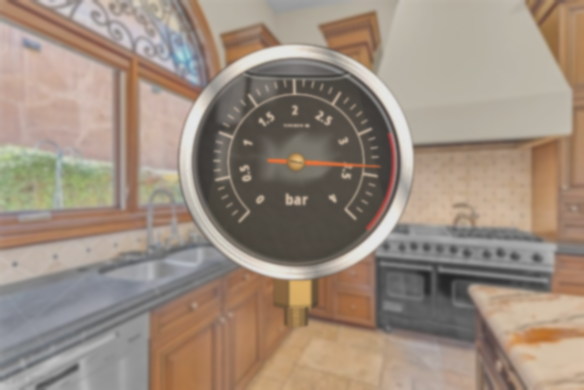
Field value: 3.4 bar
